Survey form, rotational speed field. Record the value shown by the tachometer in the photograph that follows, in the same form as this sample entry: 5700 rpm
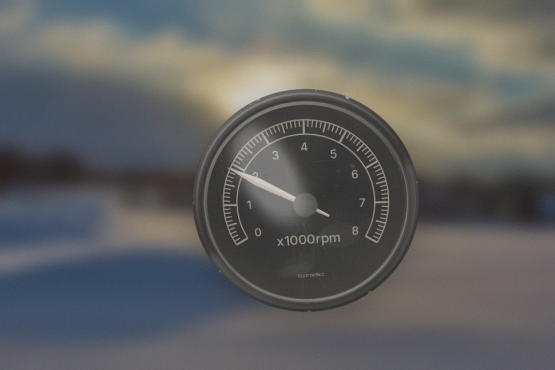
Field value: 1900 rpm
